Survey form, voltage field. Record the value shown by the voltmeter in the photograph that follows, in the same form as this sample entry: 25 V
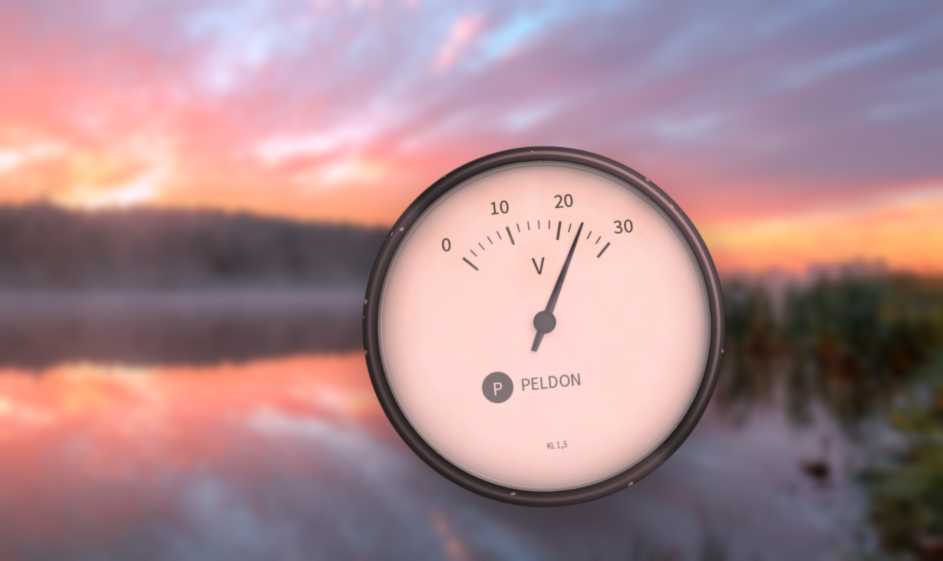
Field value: 24 V
